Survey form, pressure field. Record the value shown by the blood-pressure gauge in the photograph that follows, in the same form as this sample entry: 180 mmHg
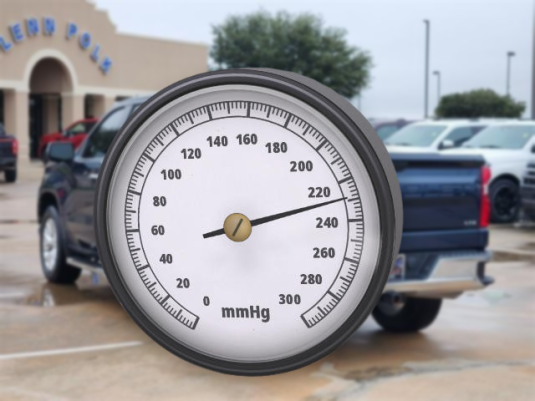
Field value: 228 mmHg
